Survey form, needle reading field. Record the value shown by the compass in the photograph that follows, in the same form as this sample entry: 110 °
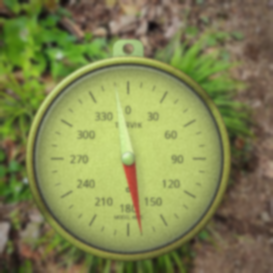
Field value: 170 °
